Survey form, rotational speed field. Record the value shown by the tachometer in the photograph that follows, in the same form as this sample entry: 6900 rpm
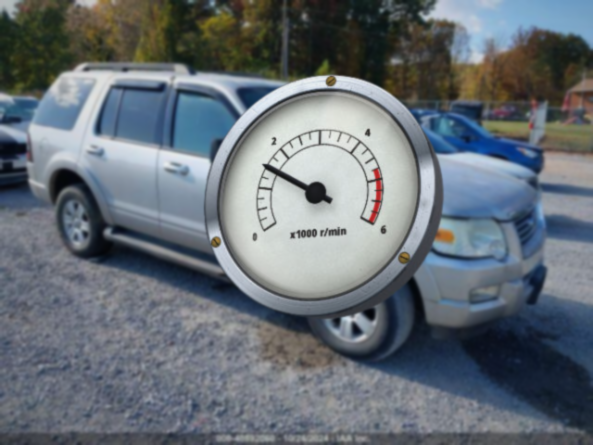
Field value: 1500 rpm
